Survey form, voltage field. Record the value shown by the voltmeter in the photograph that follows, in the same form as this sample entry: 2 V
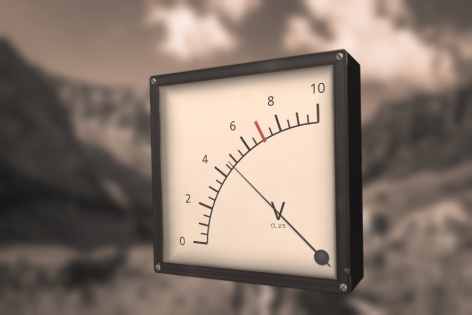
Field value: 4.75 V
